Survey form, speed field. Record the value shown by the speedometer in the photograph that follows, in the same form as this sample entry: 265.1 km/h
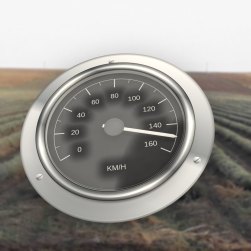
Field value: 150 km/h
